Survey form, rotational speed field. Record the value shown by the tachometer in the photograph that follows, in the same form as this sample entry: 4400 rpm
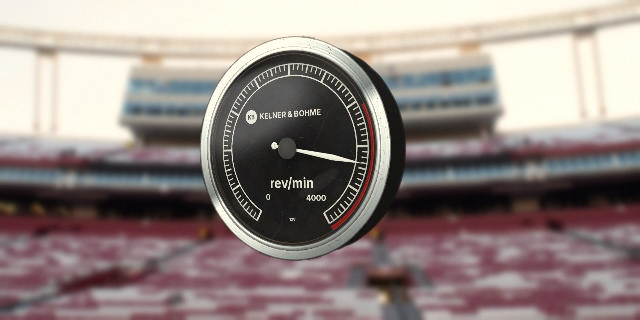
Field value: 3350 rpm
